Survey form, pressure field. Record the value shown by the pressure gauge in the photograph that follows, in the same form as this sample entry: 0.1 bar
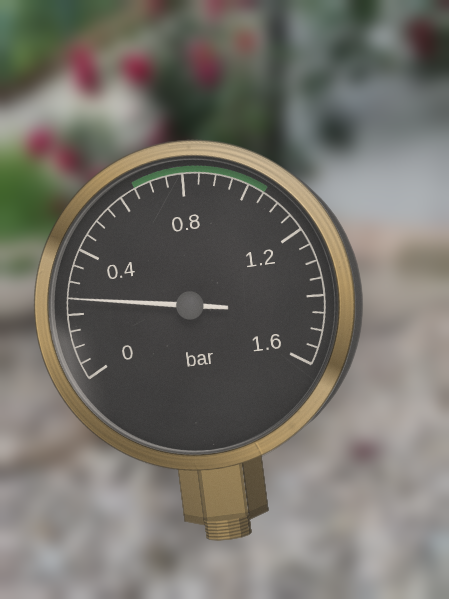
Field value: 0.25 bar
